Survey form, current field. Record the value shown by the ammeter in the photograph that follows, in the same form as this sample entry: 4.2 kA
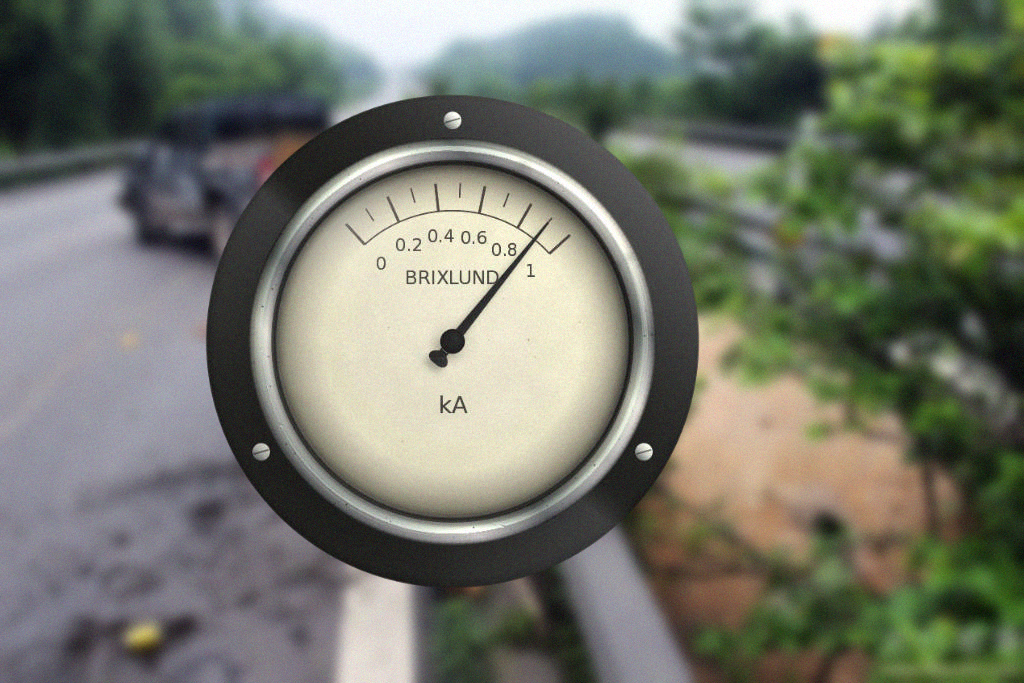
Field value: 0.9 kA
